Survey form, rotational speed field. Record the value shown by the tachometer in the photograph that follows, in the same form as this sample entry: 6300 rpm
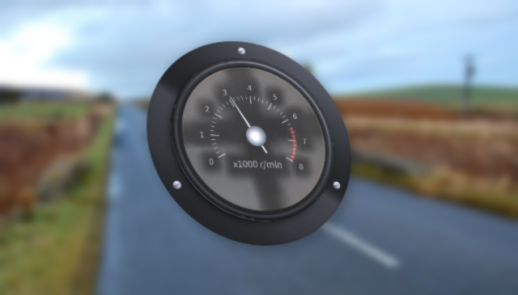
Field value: 3000 rpm
